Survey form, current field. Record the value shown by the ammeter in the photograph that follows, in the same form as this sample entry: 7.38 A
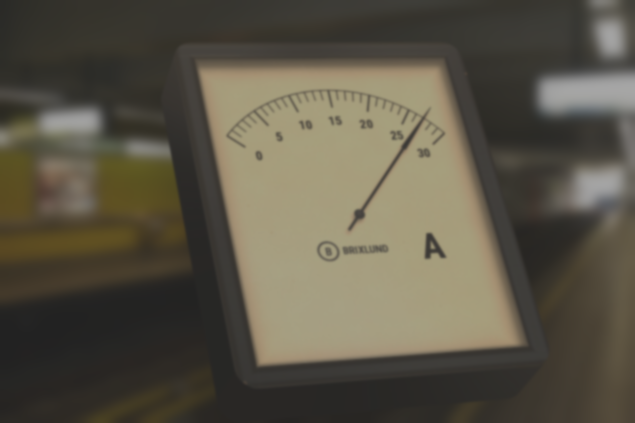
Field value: 27 A
